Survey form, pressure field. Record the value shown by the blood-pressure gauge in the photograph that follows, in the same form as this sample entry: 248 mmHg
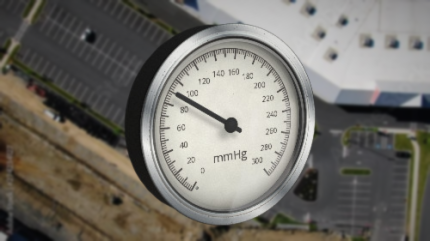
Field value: 90 mmHg
